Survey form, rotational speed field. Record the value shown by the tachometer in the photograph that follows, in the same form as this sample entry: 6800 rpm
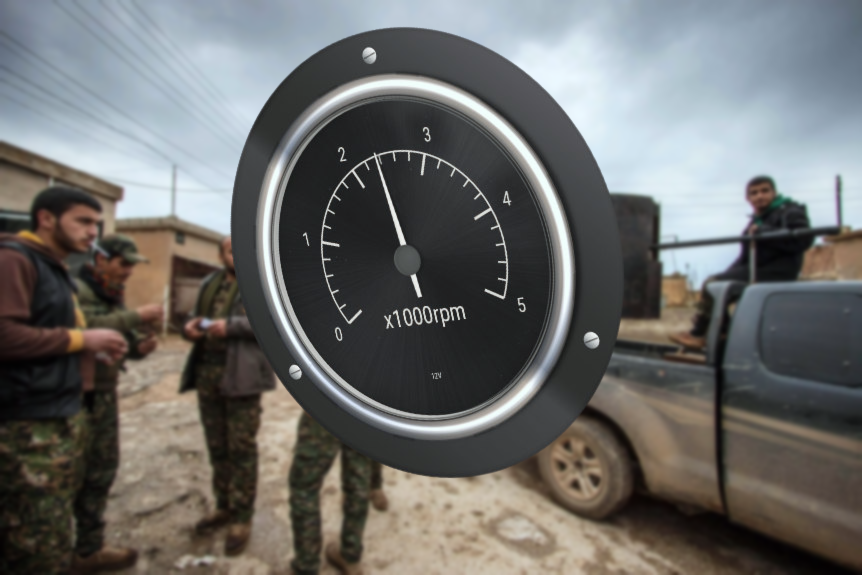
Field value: 2400 rpm
